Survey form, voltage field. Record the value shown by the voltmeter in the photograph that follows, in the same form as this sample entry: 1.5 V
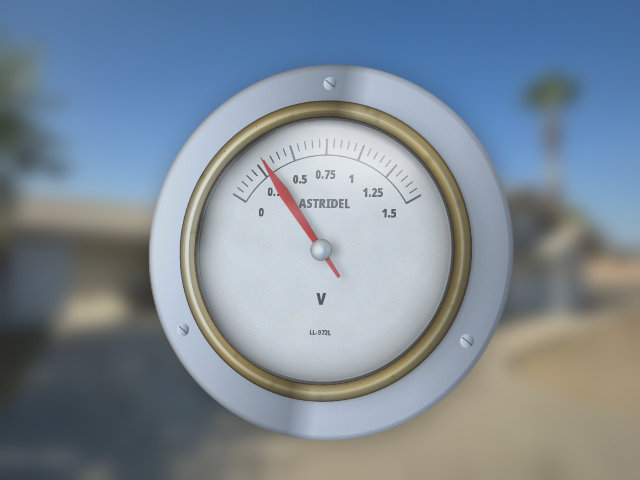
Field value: 0.3 V
